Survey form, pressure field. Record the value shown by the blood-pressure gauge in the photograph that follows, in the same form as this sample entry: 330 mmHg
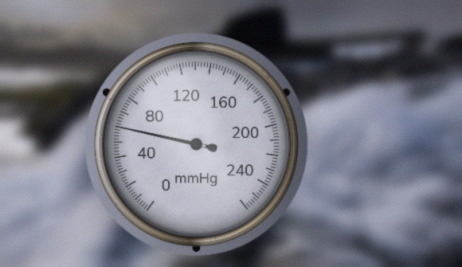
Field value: 60 mmHg
